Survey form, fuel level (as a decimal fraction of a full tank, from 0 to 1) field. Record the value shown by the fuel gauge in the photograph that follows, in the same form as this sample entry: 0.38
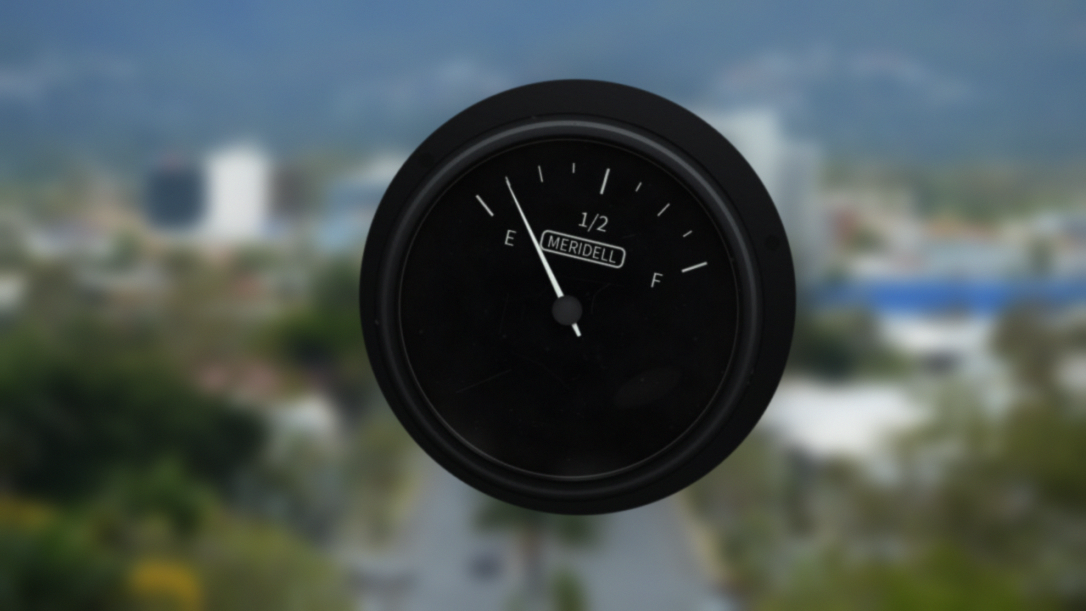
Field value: 0.125
